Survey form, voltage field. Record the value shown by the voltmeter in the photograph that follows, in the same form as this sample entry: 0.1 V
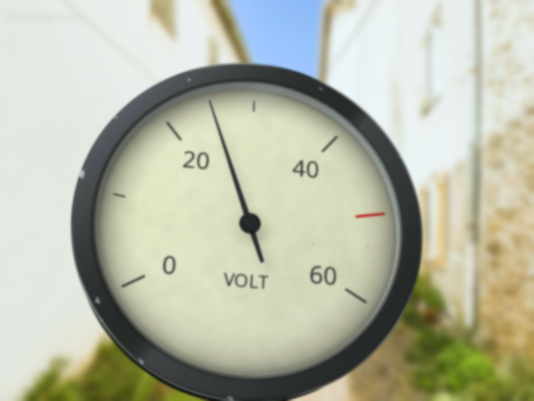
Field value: 25 V
